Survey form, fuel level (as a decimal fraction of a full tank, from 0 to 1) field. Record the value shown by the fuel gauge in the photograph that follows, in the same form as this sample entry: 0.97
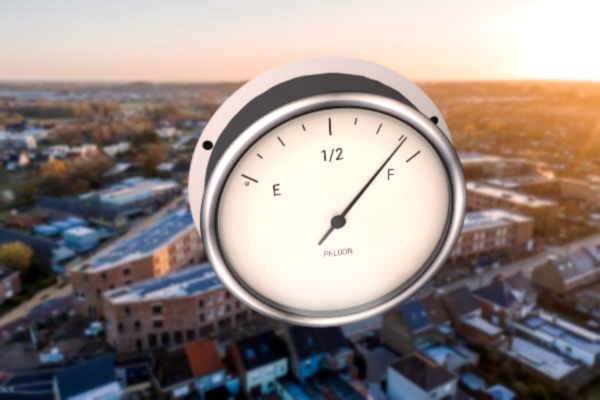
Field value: 0.875
